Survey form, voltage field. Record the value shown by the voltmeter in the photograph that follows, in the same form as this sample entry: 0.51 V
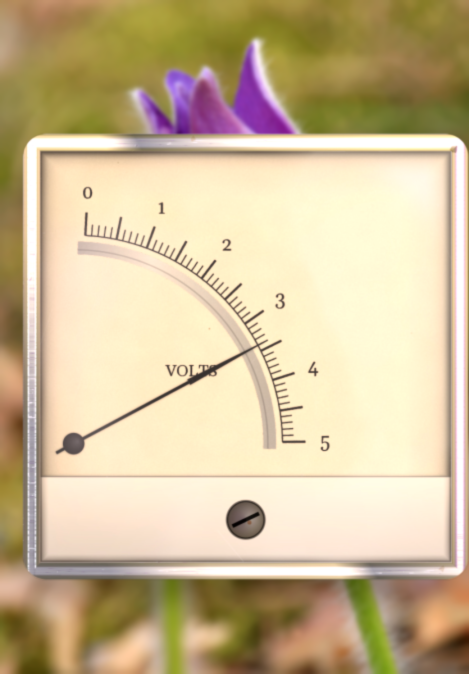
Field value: 3.4 V
